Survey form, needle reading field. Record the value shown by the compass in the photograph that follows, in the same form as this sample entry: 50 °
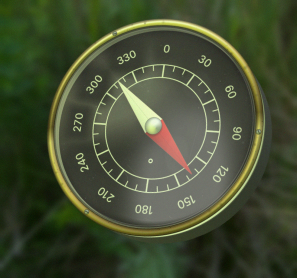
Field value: 135 °
